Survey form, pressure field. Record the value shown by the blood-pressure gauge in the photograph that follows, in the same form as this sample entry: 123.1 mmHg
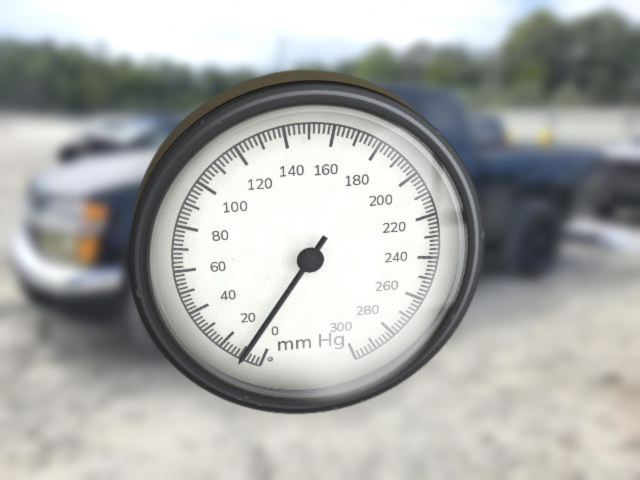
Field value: 10 mmHg
